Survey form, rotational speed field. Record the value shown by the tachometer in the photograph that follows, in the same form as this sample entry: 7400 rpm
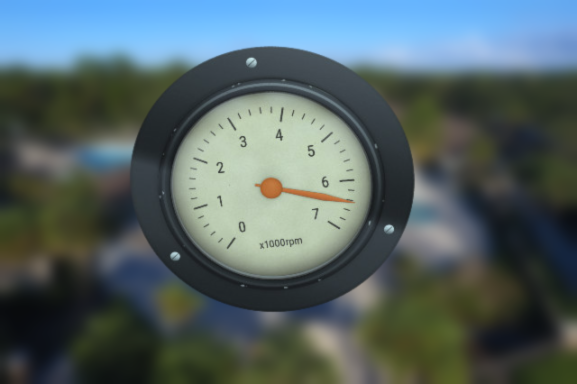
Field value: 6400 rpm
